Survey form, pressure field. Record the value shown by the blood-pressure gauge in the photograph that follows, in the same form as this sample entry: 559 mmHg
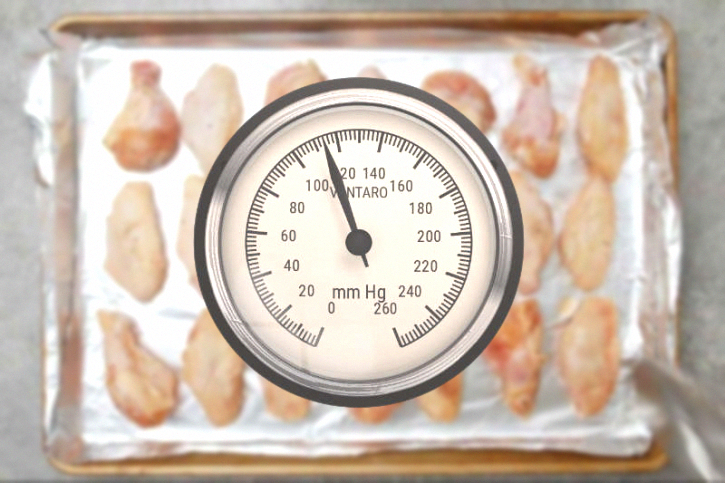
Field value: 114 mmHg
